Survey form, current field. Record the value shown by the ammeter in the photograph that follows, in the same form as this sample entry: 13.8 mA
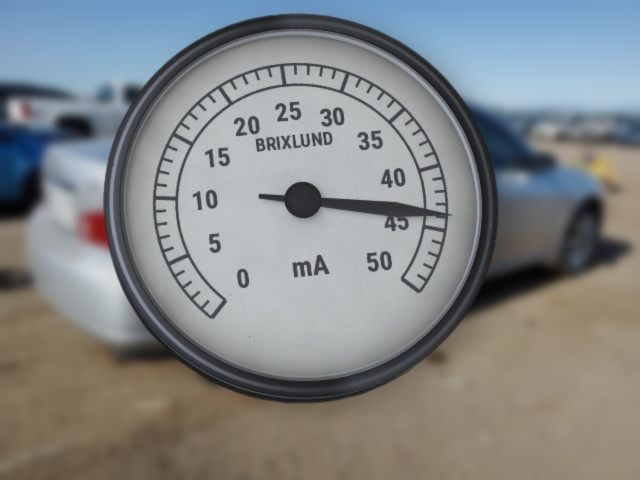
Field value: 44 mA
